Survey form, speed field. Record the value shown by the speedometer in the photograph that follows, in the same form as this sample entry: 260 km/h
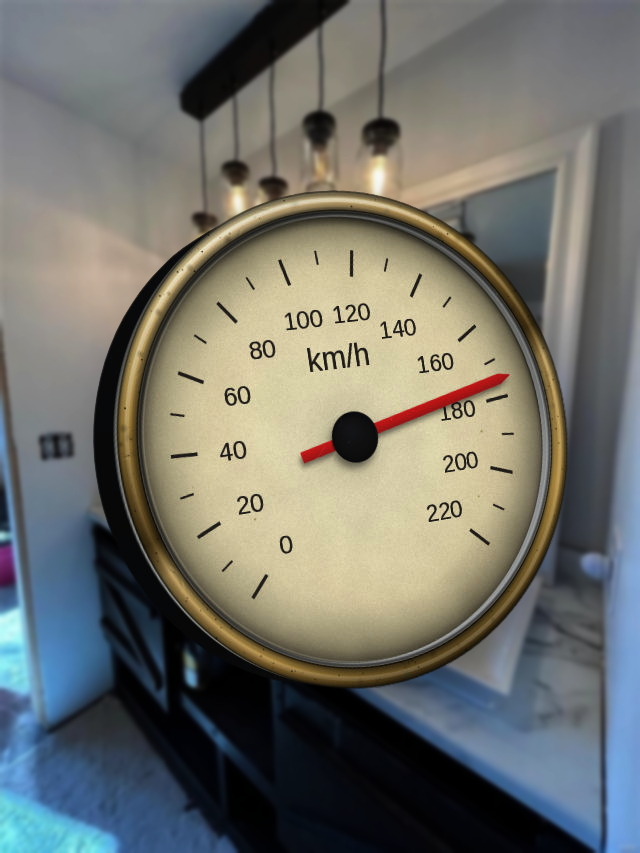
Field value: 175 km/h
